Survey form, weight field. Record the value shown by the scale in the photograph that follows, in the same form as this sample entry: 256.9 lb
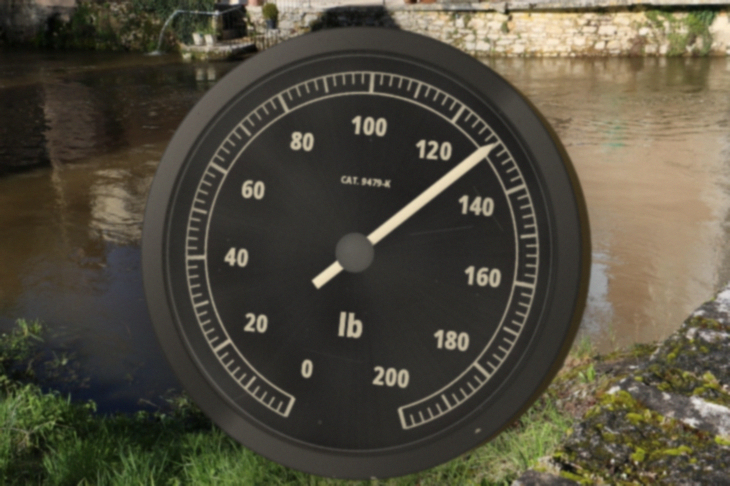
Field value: 130 lb
